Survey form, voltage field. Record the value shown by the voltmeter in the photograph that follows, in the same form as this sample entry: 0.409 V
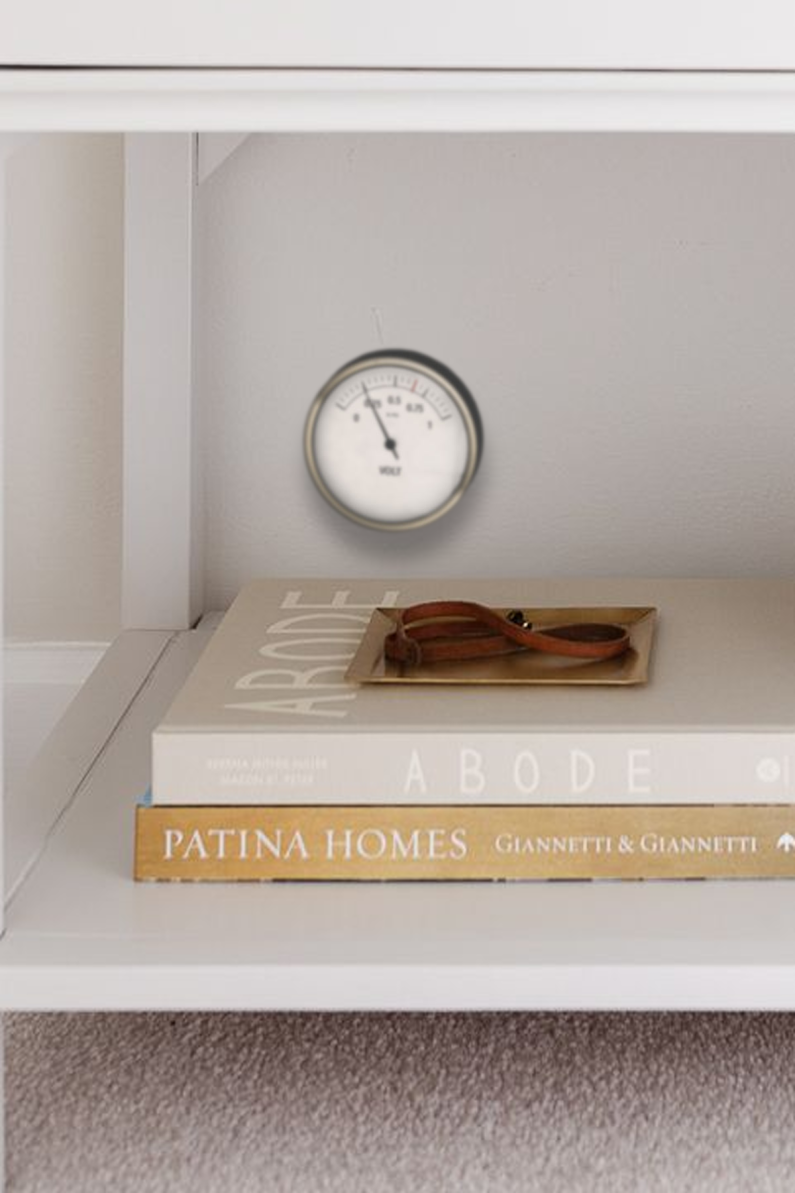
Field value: 0.25 V
